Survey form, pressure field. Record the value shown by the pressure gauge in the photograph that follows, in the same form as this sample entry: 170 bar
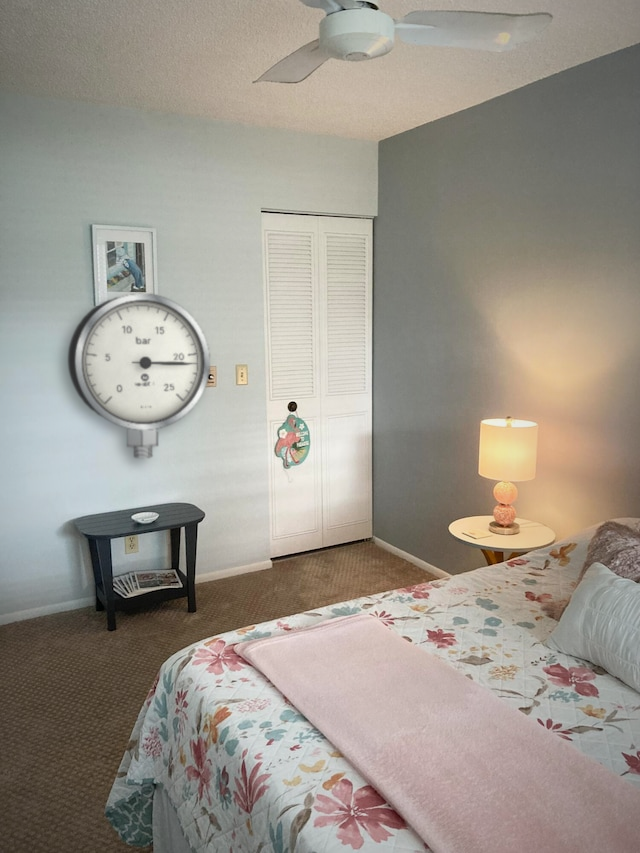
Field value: 21 bar
